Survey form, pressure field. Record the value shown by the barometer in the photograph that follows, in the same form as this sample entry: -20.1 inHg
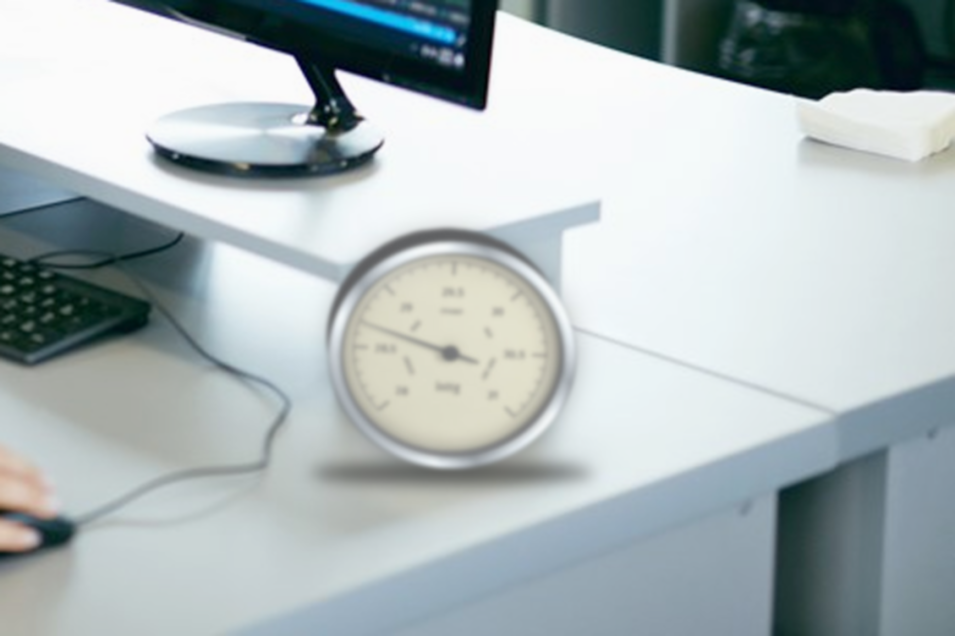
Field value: 28.7 inHg
